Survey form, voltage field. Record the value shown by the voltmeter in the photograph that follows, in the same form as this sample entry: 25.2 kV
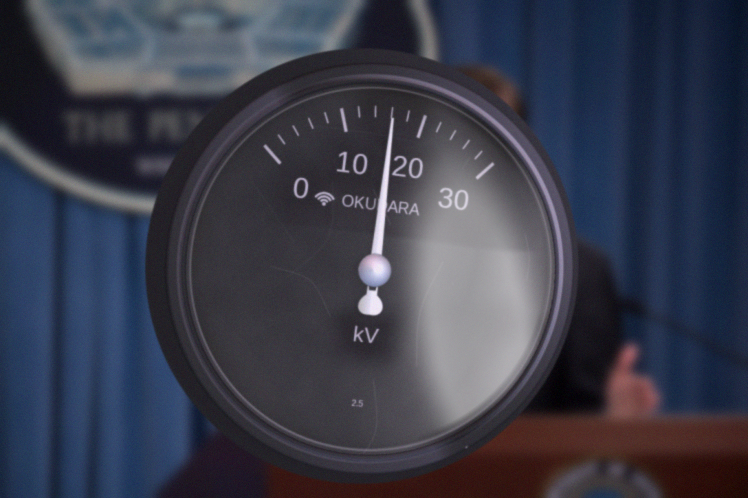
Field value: 16 kV
